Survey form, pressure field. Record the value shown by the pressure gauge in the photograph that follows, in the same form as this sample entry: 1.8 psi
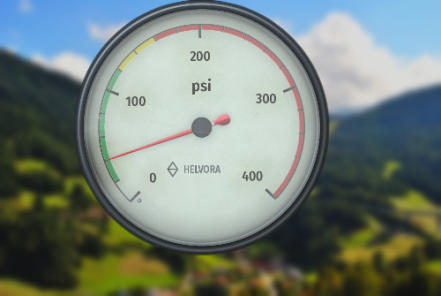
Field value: 40 psi
